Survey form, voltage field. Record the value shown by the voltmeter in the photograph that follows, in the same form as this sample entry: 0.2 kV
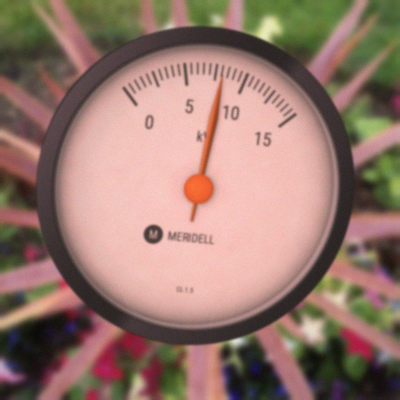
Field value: 8 kV
